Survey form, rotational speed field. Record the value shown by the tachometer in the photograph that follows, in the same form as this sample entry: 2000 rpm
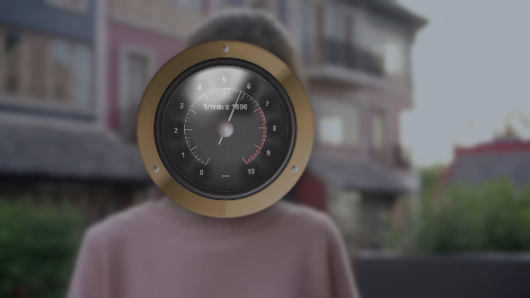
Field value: 5800 rpm
